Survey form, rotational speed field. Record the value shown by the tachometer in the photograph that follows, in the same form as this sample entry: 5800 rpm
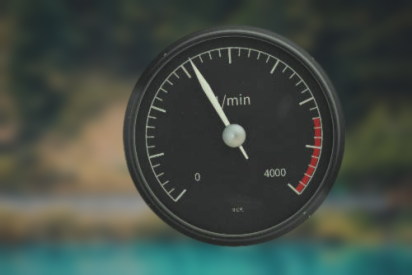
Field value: 1600 rpm
